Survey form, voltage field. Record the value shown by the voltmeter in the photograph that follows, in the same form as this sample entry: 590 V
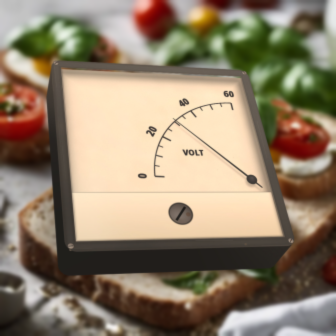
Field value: 30 V
